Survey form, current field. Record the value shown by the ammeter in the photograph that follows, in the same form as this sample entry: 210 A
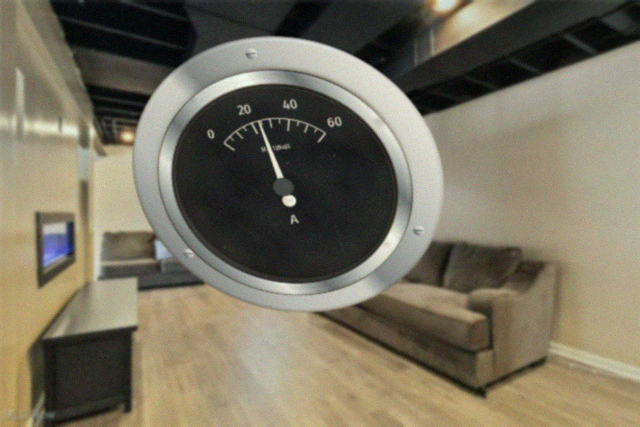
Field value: 25 A
